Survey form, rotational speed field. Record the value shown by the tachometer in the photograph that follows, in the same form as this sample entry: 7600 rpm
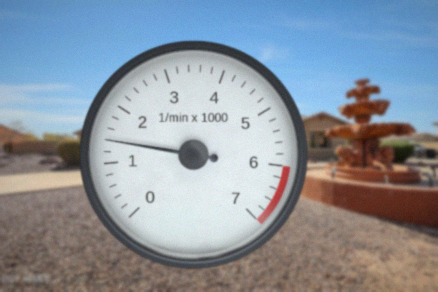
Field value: 1400 rpm
